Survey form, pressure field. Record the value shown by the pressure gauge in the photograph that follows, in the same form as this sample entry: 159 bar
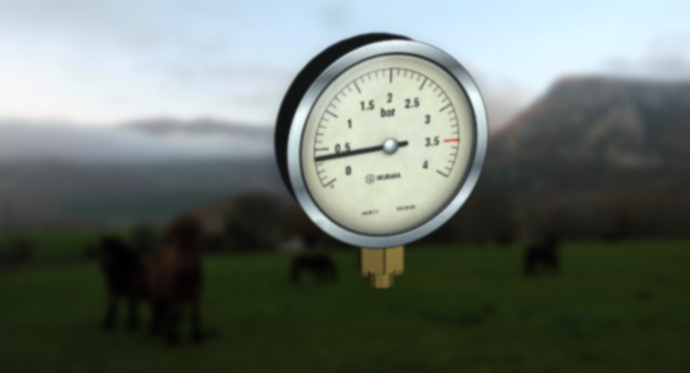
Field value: 0.4 bar
